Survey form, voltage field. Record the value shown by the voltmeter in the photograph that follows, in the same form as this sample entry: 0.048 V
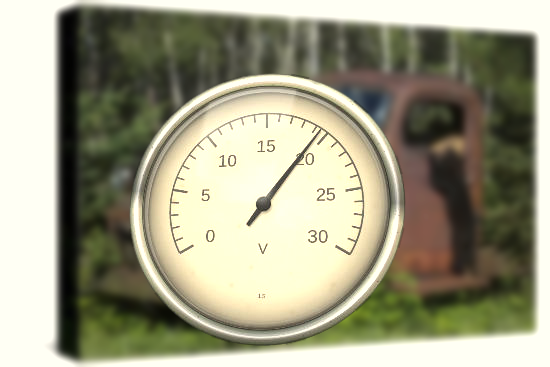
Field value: 19.5 V
